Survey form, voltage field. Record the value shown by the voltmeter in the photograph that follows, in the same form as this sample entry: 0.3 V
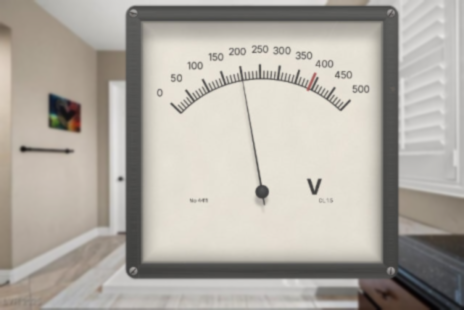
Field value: 200 V
